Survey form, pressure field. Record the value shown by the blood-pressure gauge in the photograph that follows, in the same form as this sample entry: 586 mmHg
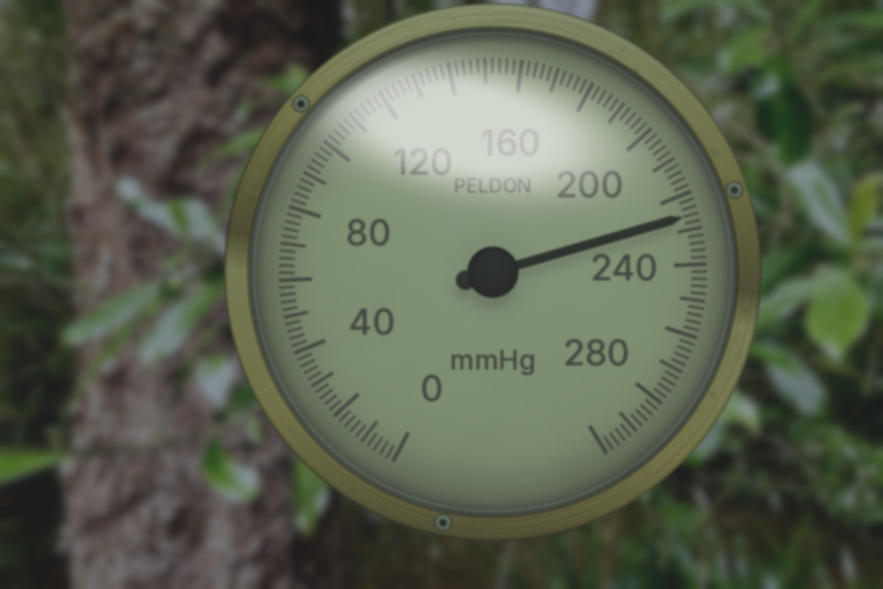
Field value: 226 mmHg
